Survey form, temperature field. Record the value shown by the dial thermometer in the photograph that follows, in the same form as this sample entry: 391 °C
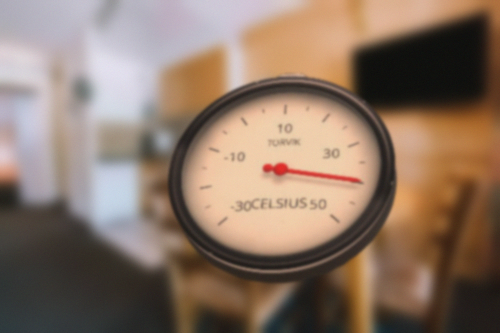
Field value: 40 °C
